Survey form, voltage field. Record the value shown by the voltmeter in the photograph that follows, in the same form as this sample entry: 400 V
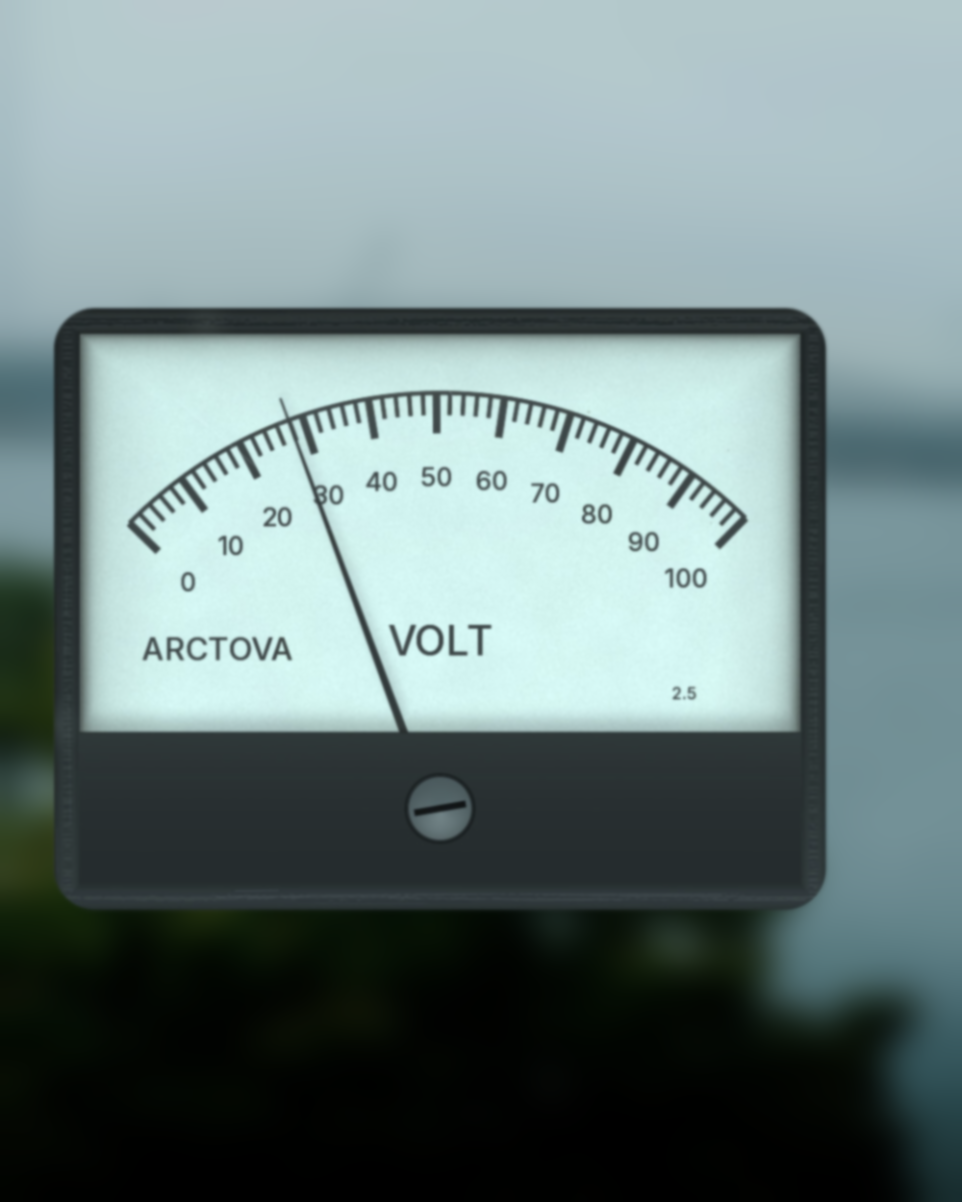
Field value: 28 V
